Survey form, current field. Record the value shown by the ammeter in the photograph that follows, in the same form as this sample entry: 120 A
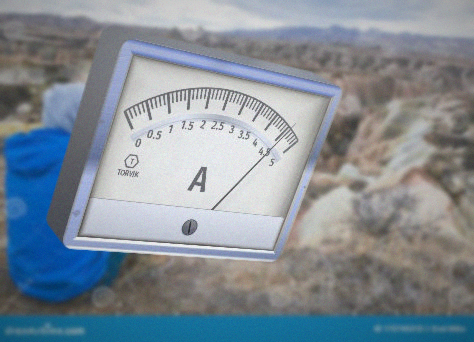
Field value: 4.5 A
